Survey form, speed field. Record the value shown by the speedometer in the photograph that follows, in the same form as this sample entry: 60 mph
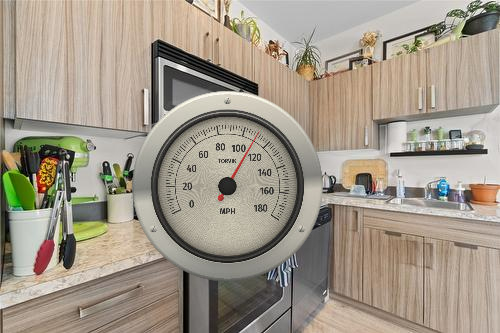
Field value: 110 mph
